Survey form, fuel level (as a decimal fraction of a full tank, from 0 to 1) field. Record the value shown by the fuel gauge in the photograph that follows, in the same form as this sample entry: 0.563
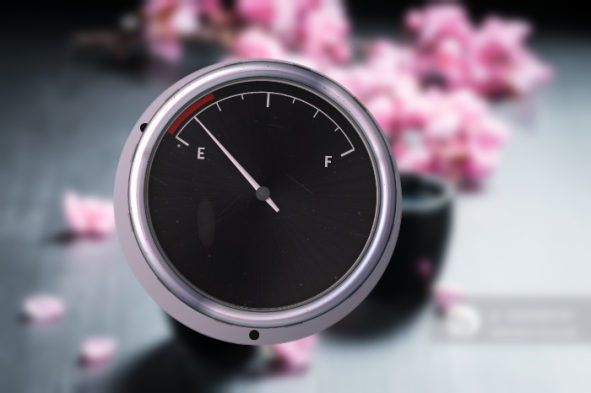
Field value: 0.125
